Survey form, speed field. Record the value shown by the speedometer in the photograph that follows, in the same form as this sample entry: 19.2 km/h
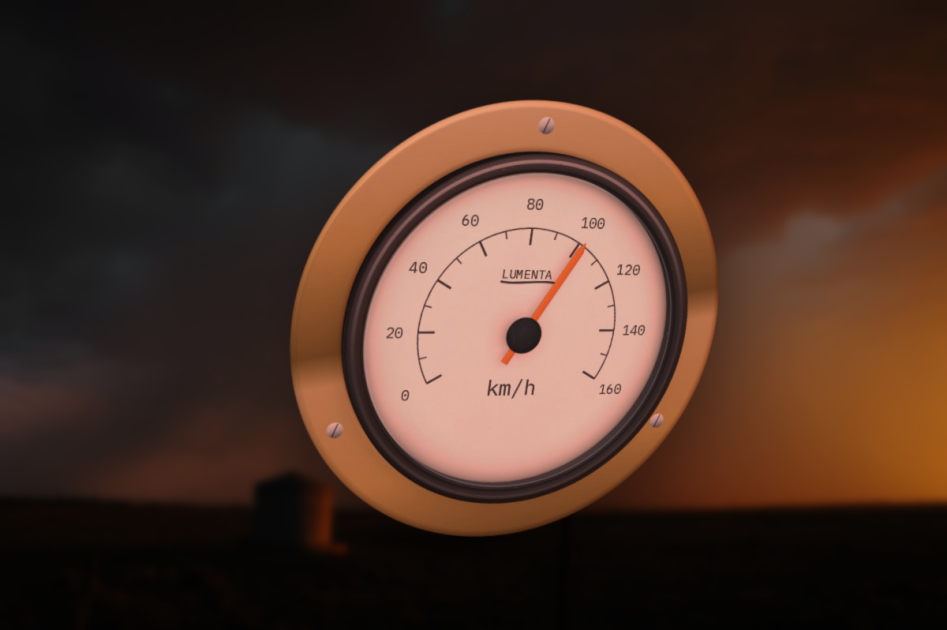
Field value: 100 km/h
